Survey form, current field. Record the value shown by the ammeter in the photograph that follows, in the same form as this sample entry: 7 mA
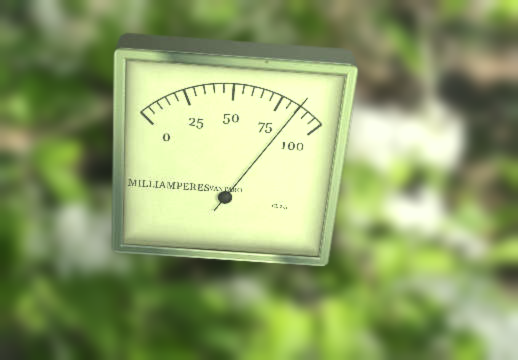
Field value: 85 mA
